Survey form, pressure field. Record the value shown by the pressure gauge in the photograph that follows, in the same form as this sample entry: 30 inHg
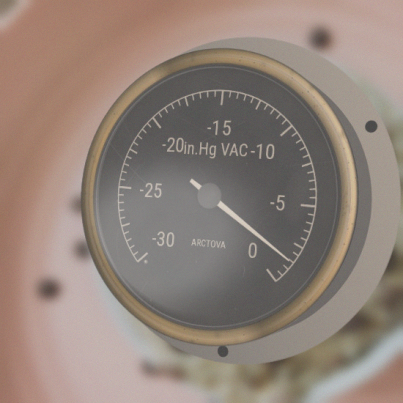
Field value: -1.5 inHg
